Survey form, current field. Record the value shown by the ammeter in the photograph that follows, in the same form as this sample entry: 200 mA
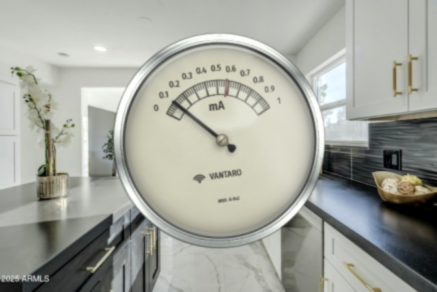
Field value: 0.1 mA
